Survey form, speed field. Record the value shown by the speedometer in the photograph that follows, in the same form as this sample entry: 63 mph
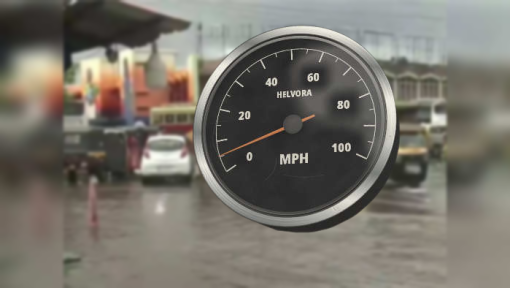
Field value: 5 mph
